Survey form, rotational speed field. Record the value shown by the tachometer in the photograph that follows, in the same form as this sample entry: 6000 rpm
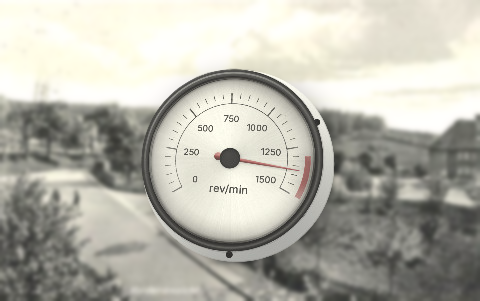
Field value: 1375 rpm
